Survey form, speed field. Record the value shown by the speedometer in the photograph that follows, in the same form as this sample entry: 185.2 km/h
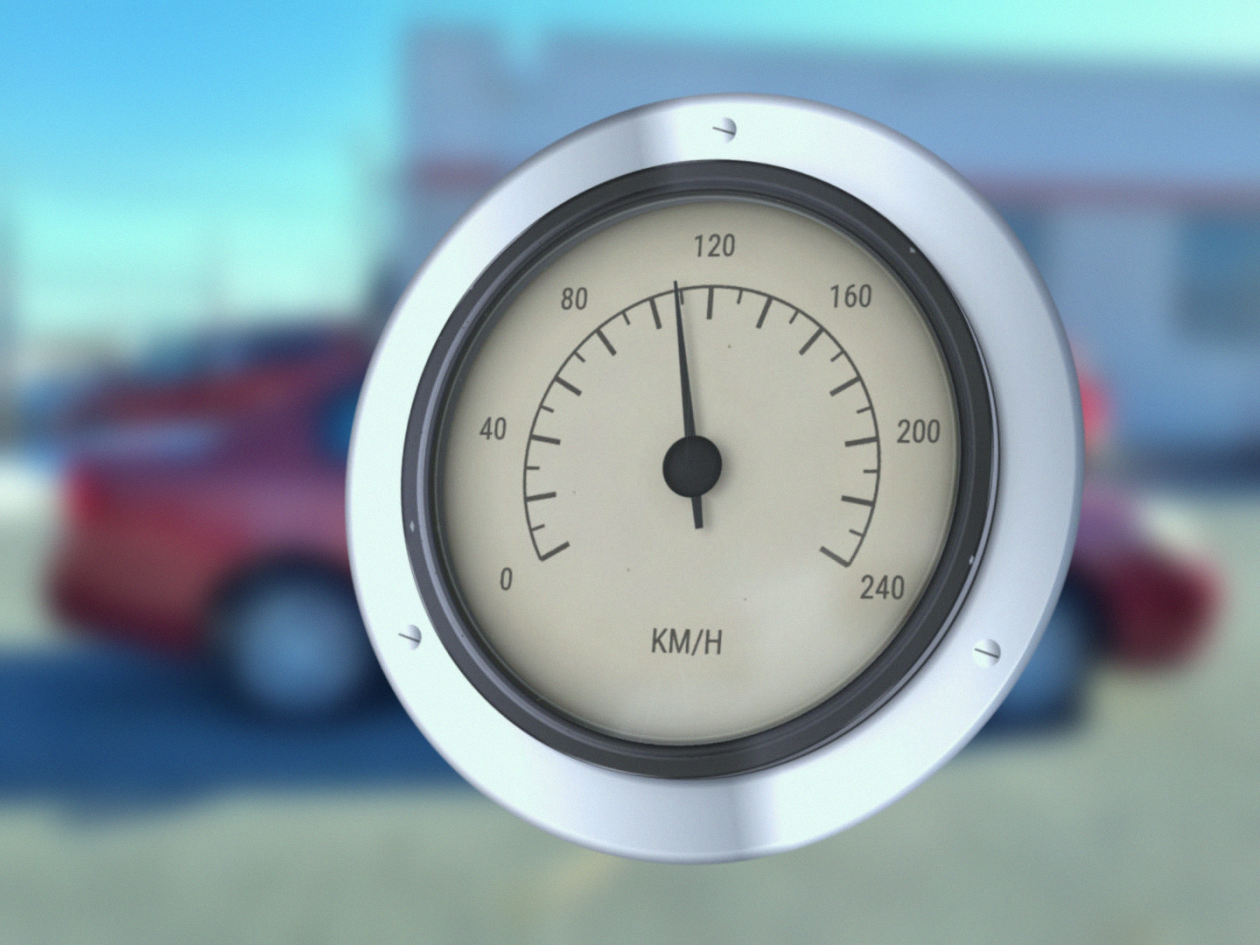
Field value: 110 km/h
